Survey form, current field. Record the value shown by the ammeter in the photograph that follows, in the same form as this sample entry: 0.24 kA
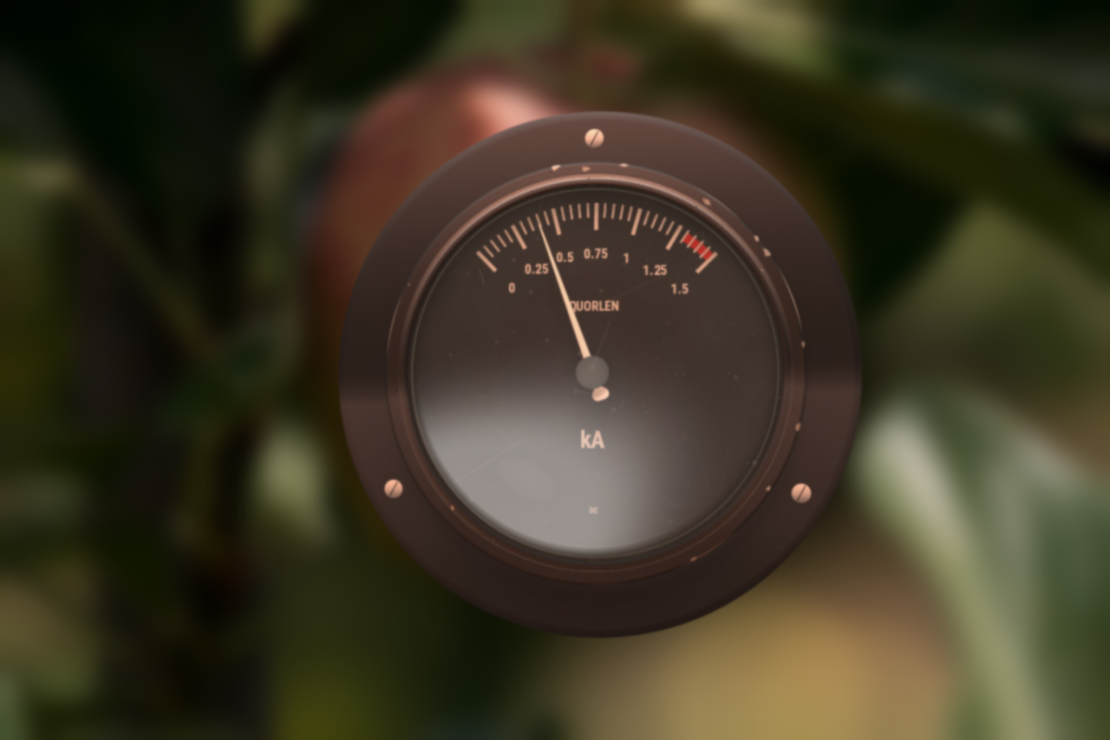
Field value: 0.4 kA
